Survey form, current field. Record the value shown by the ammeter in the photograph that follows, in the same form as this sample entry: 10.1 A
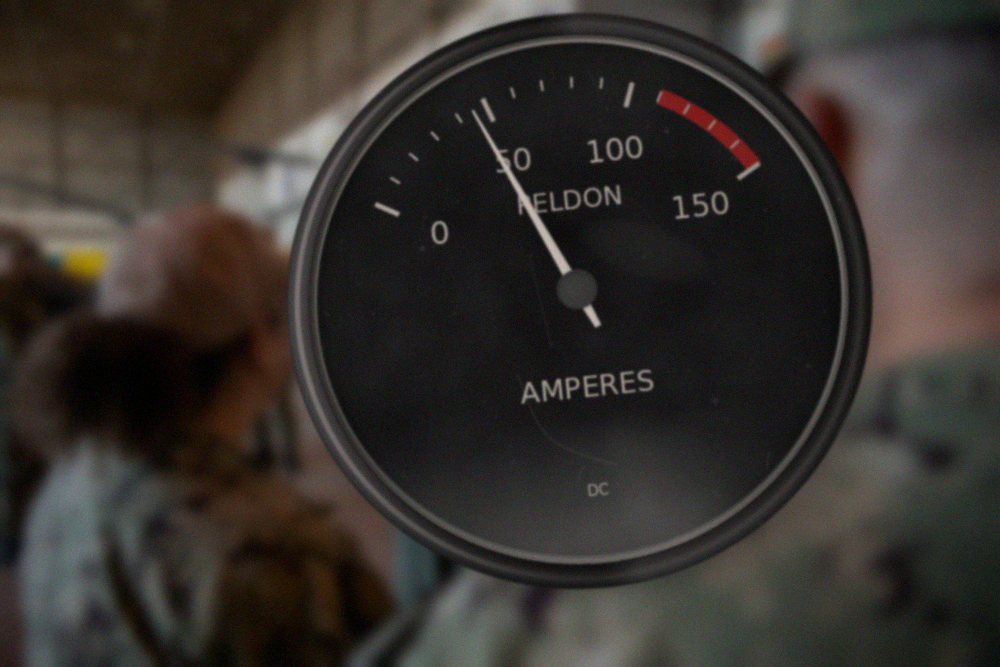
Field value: 45 A
